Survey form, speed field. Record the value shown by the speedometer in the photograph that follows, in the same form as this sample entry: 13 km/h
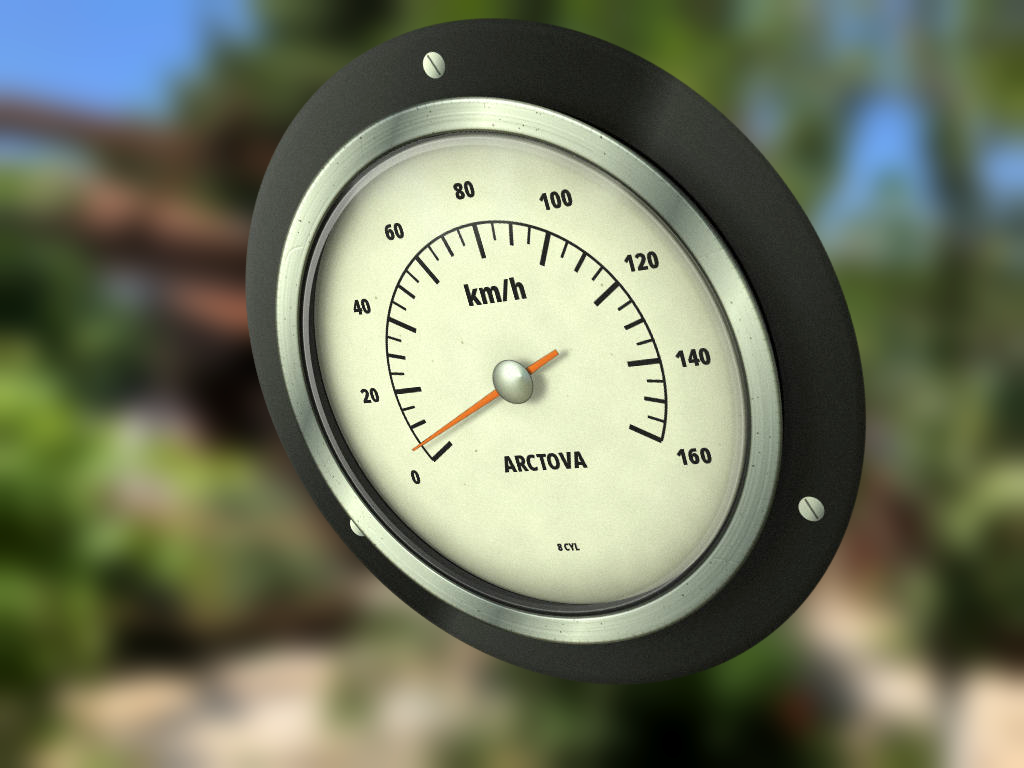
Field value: 5 km/h
